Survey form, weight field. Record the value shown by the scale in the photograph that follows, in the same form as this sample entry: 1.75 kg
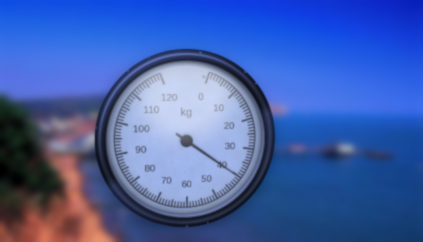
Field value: 40 kg
